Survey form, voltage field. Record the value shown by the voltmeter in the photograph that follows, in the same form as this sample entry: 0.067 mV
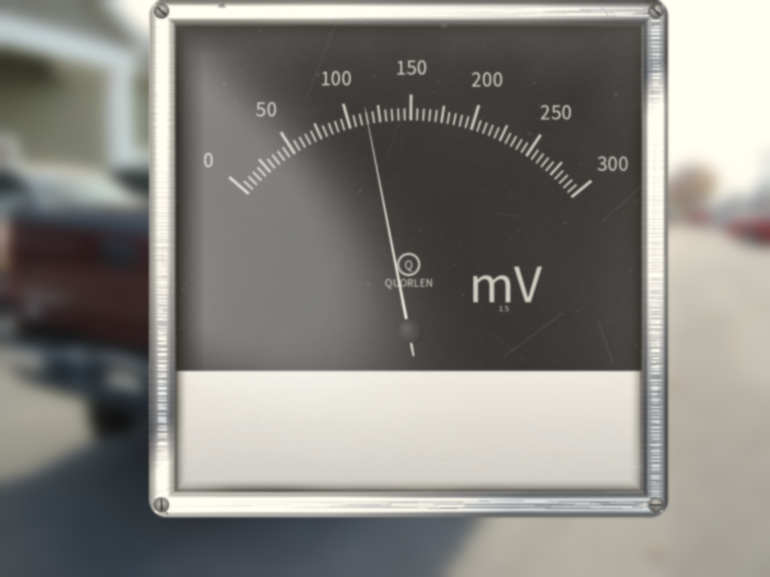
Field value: 115 mV
